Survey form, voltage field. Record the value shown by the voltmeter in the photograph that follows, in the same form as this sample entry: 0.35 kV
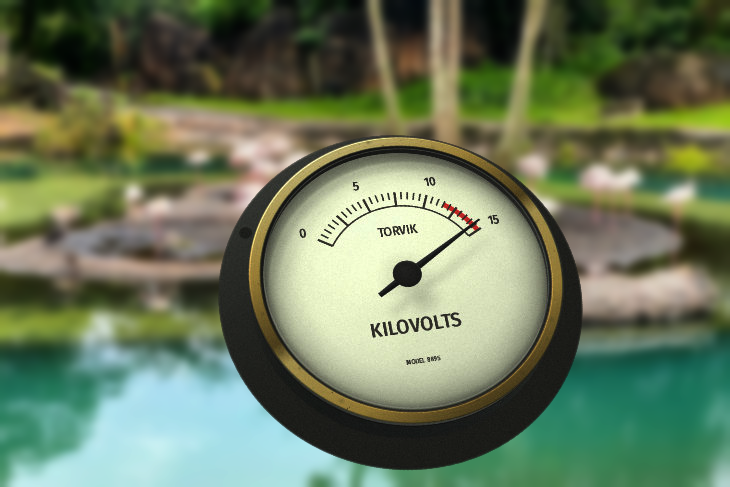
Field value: 14.5 kV
